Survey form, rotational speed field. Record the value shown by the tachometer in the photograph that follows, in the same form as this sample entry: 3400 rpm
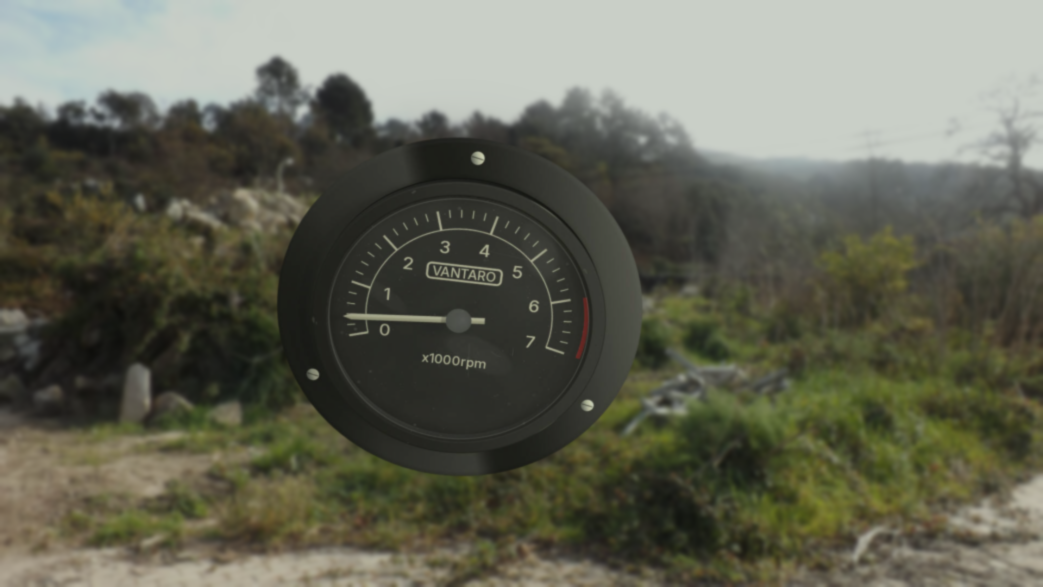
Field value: 400 rpm
